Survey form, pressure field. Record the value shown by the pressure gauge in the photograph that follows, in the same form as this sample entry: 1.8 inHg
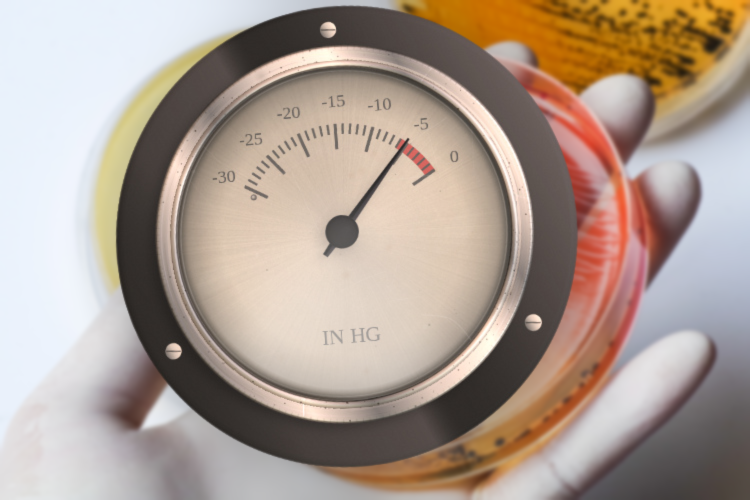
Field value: -5 inHg
